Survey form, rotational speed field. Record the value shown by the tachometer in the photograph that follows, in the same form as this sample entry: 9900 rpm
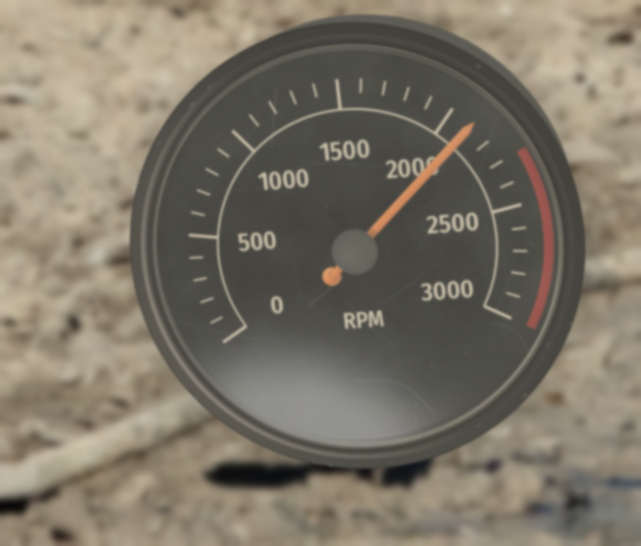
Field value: 2100 rpm
